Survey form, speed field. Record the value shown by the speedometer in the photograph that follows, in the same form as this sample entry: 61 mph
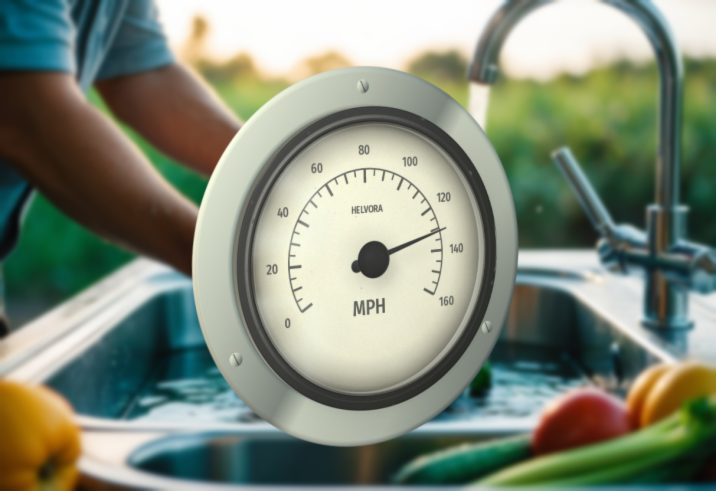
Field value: 130 mph
